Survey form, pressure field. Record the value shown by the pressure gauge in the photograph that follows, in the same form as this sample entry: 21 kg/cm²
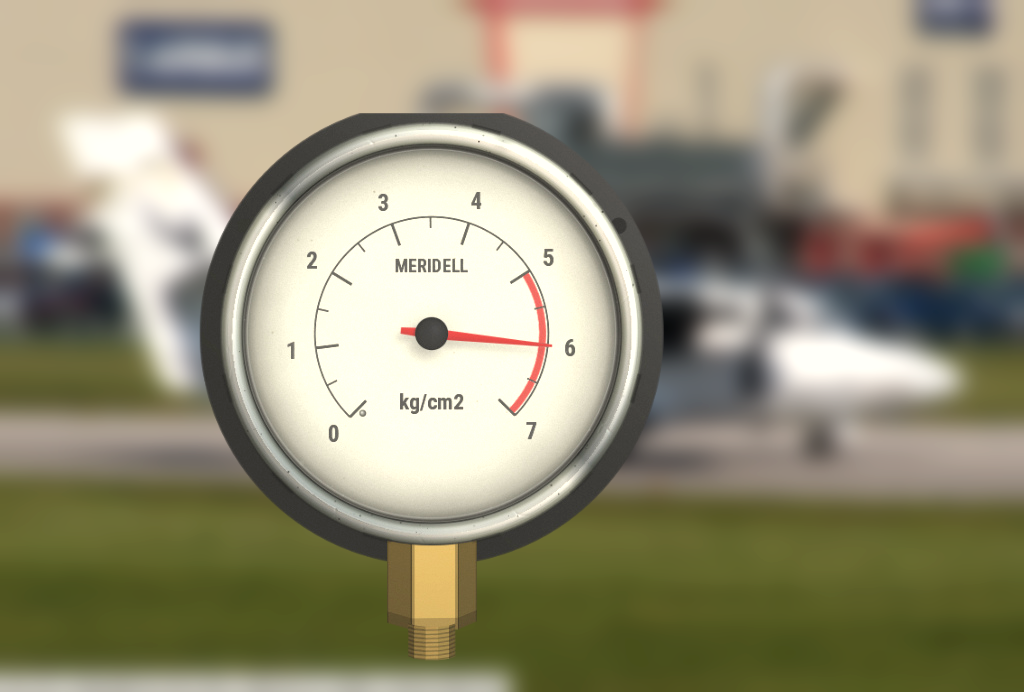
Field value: 6 kg/cm²
